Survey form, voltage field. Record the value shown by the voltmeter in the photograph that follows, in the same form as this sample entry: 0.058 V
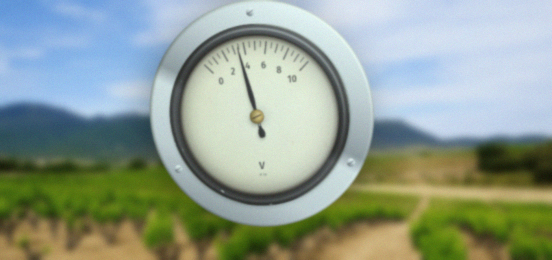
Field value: 3.5 V
